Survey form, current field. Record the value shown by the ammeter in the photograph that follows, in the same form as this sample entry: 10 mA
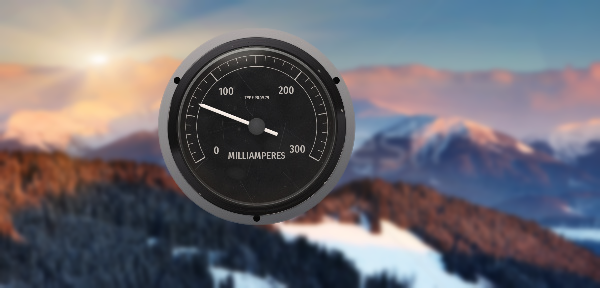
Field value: 65 mA
